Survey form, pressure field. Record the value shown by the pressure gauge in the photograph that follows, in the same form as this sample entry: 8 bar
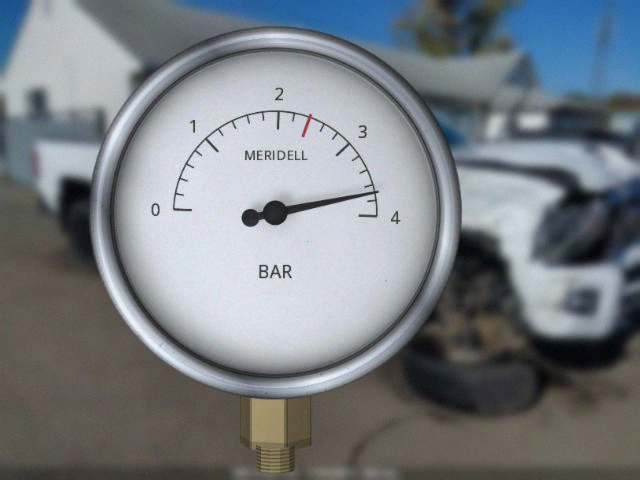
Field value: 3.7 bar
